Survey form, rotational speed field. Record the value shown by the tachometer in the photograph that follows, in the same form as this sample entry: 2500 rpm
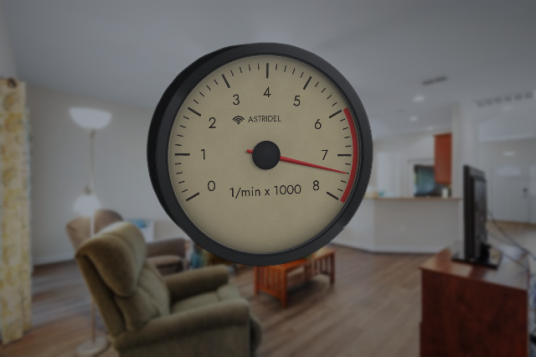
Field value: 7400 rpm
